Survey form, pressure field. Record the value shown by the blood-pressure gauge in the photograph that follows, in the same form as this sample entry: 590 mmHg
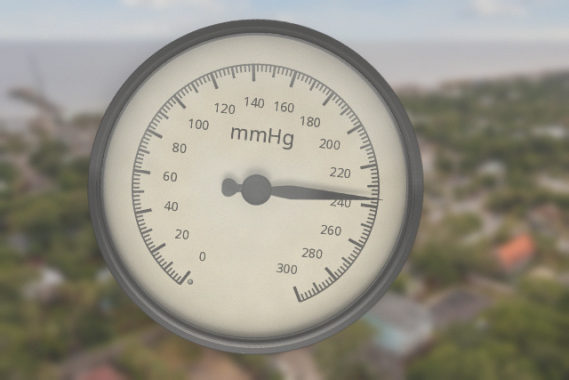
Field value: 236 mmHg
